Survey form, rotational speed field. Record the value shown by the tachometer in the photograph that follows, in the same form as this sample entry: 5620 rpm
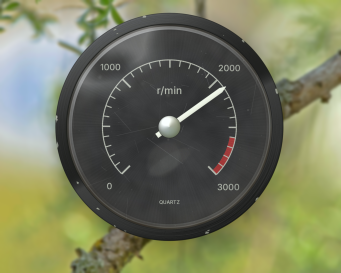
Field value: 2100 rpm
